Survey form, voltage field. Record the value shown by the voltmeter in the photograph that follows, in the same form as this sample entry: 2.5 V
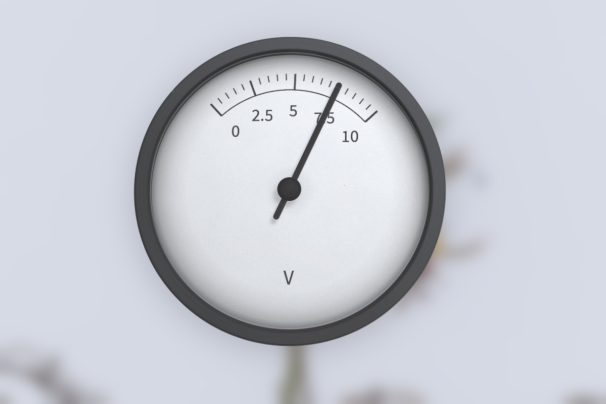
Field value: 7.5 V
